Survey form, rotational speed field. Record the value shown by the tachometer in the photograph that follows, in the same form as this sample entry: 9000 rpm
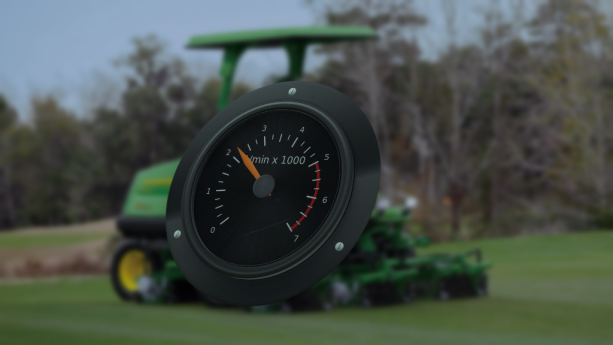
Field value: 2250 rpm
